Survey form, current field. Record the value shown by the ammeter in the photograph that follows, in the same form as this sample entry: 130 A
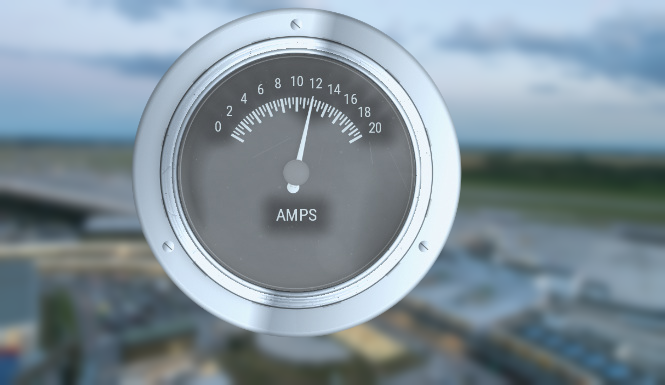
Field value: 12 A
